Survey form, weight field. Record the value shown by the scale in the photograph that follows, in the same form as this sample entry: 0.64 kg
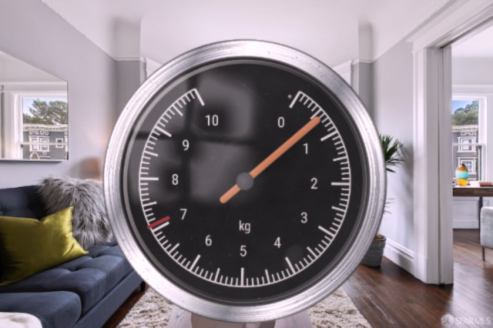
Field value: 0.6 kg
